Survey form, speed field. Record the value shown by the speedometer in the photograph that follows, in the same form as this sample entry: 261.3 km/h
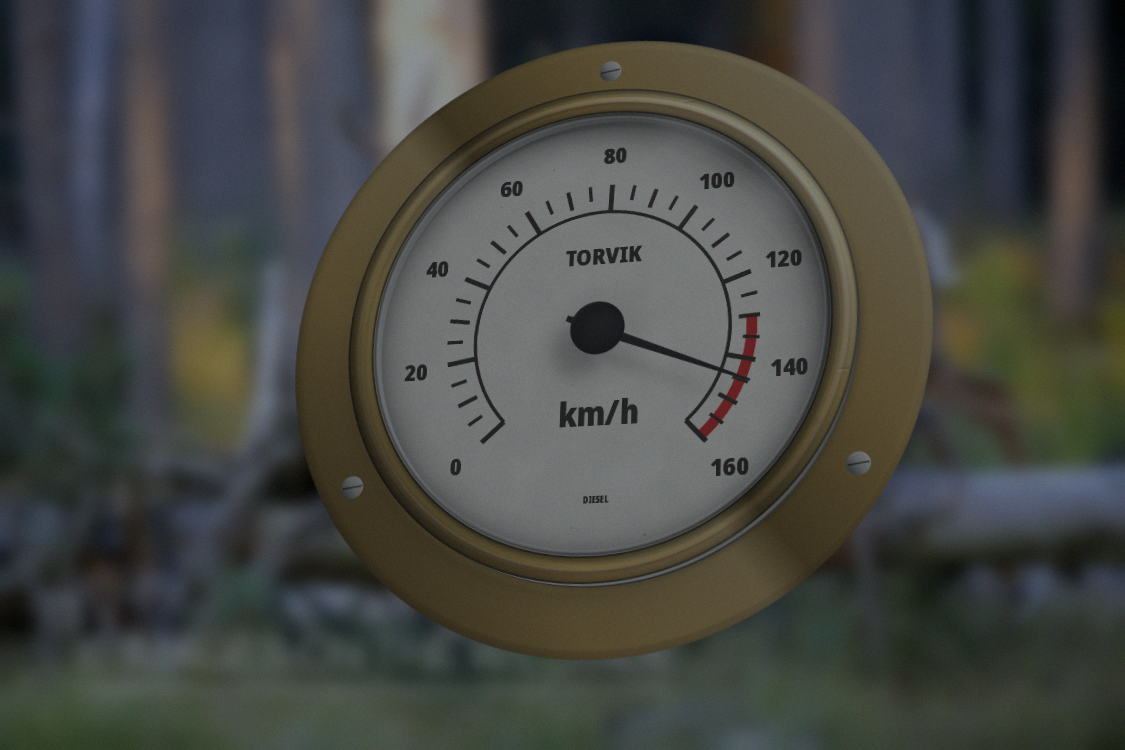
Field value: 145 km/h
